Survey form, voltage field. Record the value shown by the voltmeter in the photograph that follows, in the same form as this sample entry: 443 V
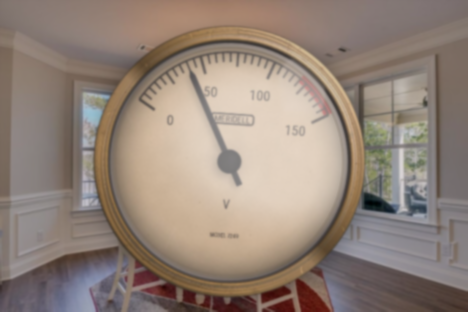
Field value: 40 V
